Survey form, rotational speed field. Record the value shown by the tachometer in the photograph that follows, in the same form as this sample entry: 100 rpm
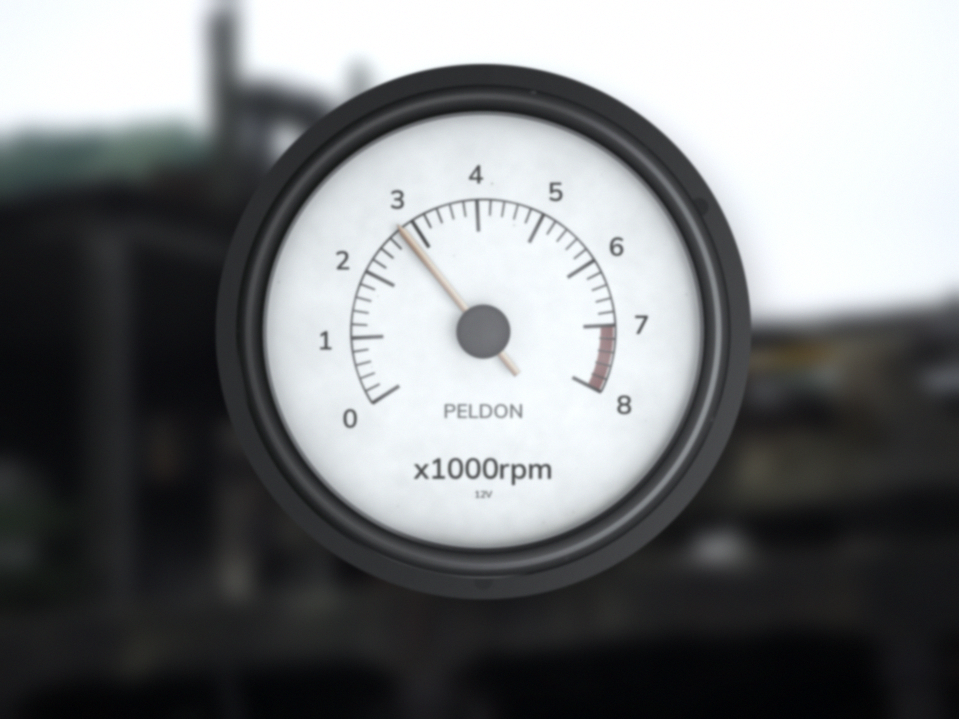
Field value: 2800 rpm
